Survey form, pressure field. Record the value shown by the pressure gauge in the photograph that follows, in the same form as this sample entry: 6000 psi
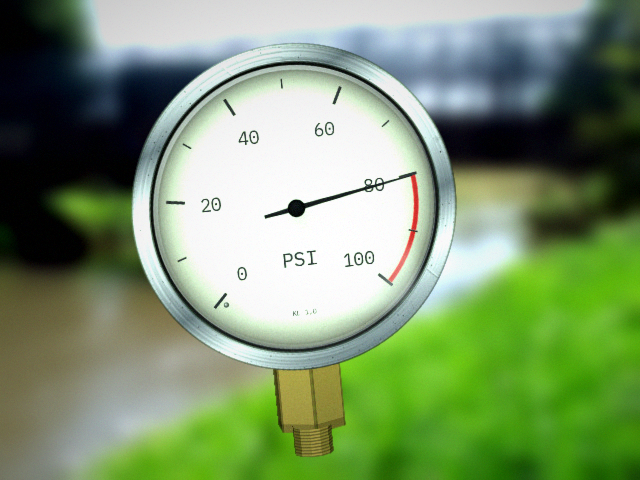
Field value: 80 psi
